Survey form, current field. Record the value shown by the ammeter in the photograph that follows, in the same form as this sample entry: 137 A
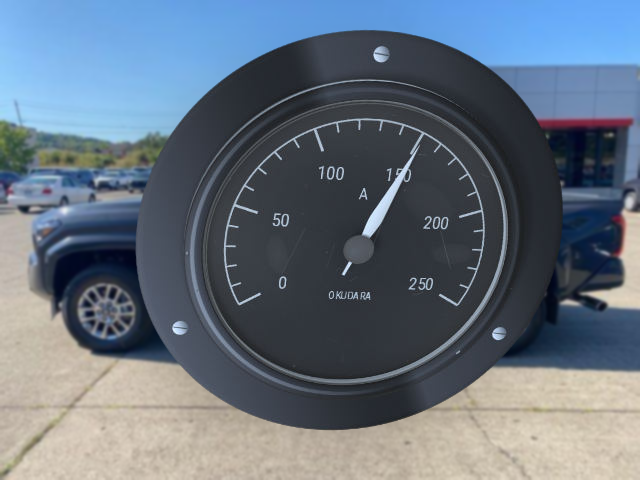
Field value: 150 A
